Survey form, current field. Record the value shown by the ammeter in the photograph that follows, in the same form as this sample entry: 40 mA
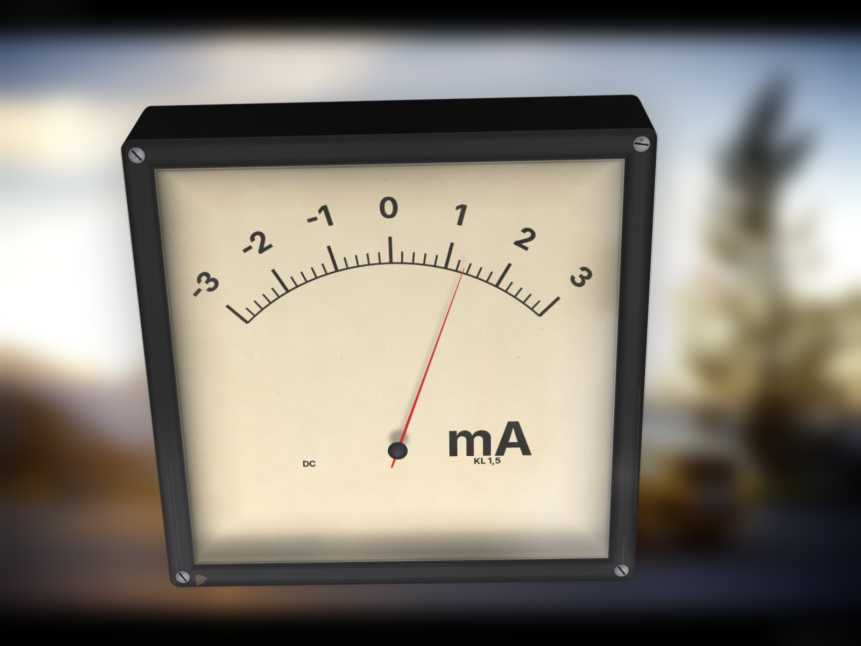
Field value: 1.3 mA
